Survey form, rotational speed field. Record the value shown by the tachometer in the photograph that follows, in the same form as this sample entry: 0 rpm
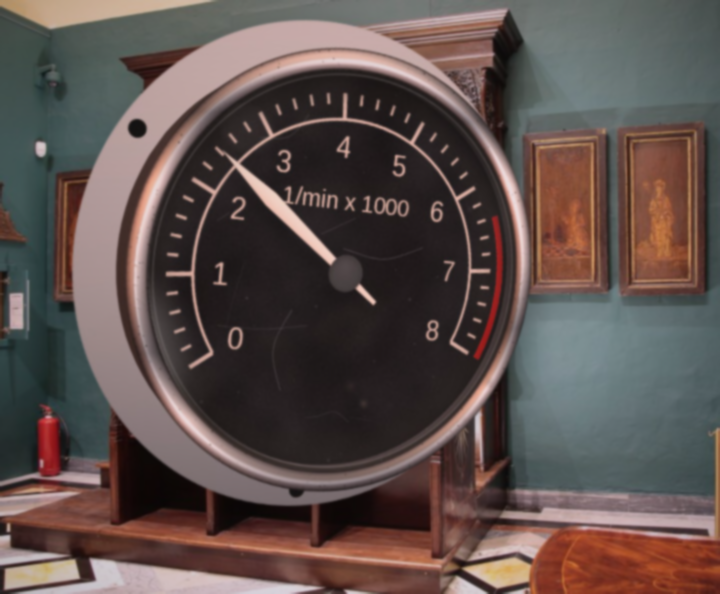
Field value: 2400 rpm
